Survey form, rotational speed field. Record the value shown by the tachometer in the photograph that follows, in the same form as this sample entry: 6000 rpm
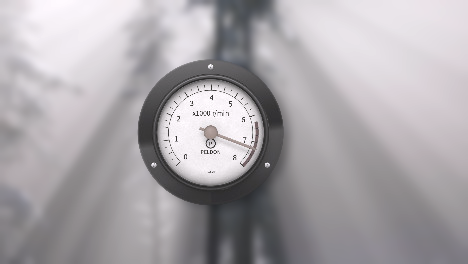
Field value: 7250 rpm
